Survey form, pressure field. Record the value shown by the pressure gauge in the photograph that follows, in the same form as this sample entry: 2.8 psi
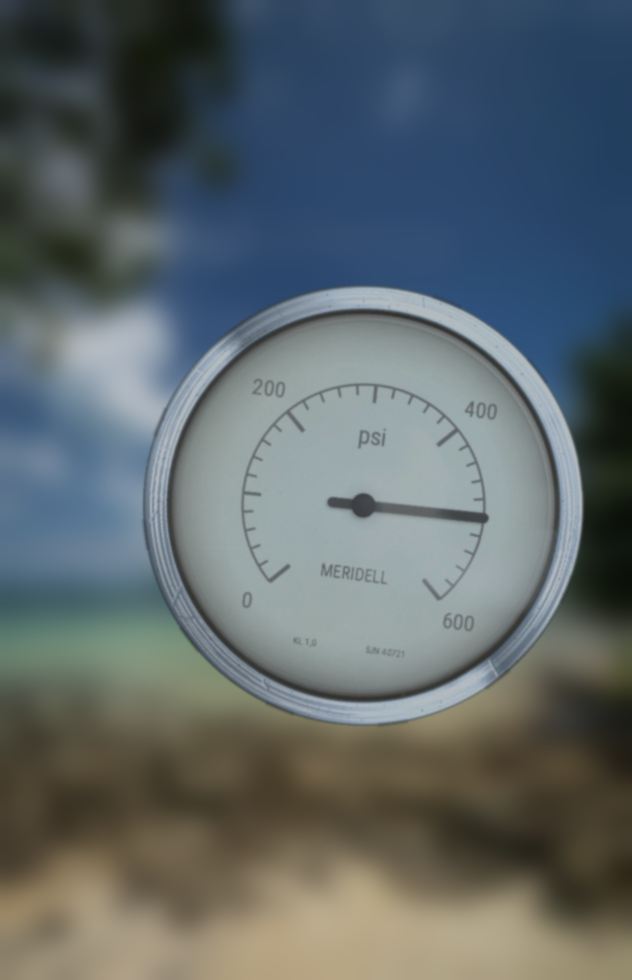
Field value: 500 psi
